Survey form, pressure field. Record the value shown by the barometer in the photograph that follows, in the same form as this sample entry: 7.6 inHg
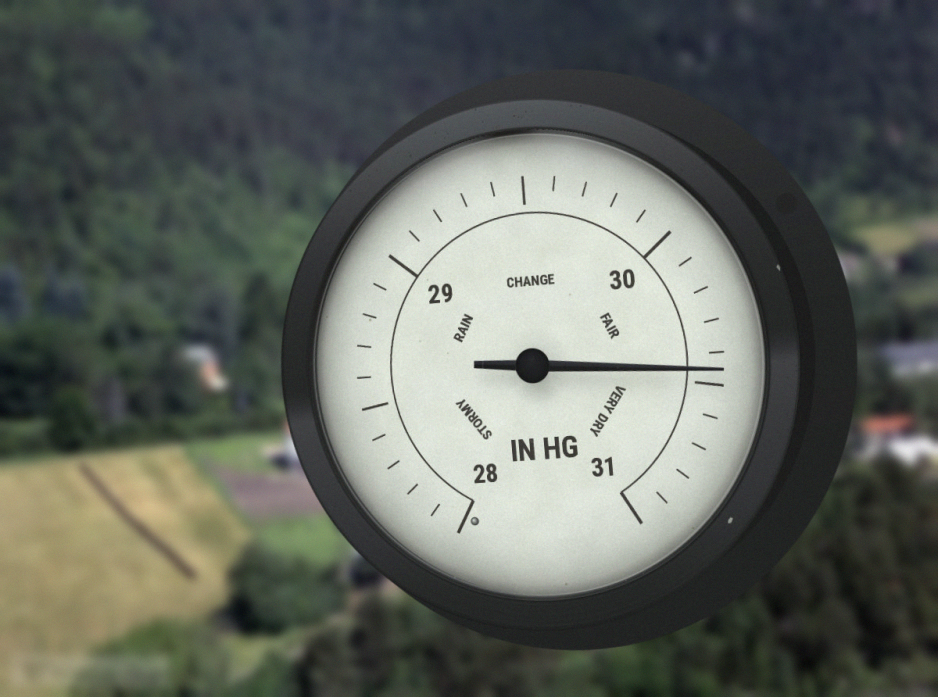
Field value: 30.45 inHg
